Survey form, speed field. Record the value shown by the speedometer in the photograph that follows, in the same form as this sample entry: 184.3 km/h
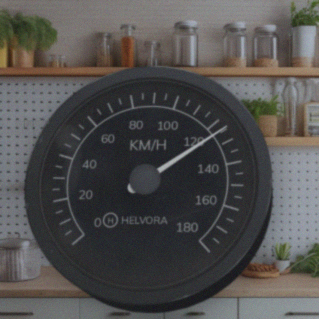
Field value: 125 km/h
